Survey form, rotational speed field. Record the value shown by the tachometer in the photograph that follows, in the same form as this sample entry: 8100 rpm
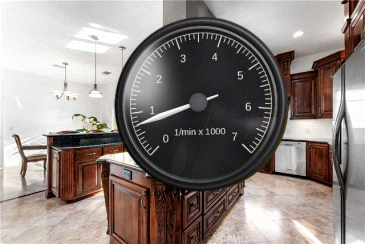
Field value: 700 rpm
